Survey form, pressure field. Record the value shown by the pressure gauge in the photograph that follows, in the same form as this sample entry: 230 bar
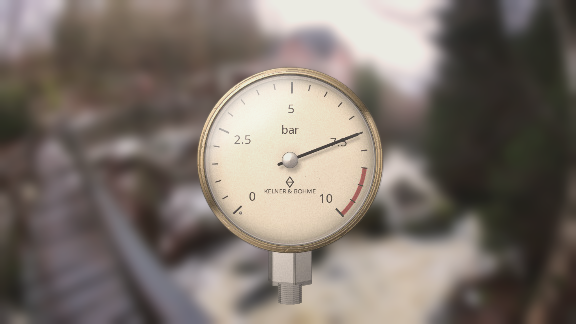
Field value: 7.5 bar
